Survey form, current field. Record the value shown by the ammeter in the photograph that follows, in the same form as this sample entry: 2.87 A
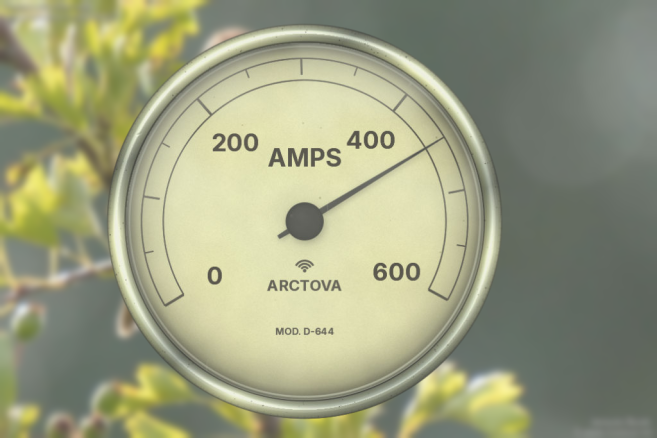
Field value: 450 A
